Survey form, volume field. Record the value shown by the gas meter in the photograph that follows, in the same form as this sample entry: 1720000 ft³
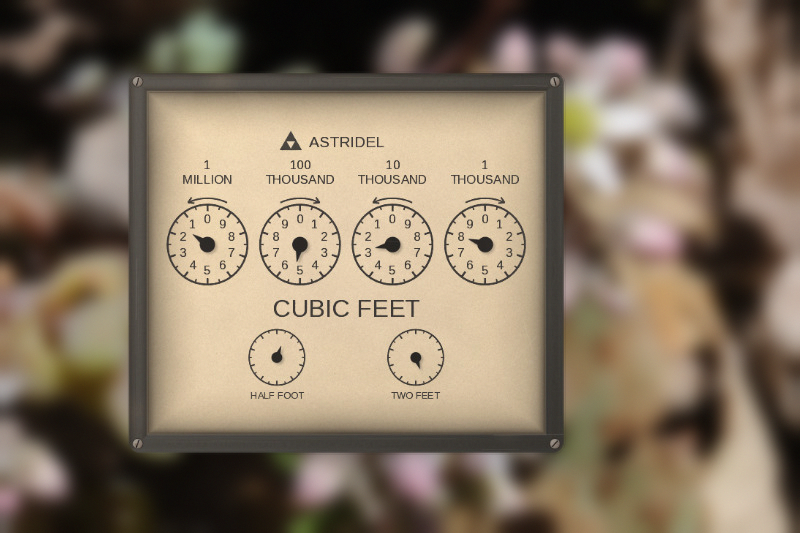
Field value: 152800 ft³
